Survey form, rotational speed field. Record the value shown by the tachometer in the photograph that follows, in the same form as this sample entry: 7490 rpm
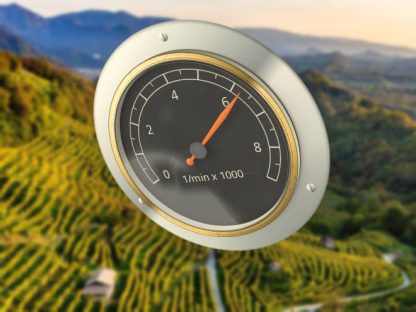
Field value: 6250 rpm
